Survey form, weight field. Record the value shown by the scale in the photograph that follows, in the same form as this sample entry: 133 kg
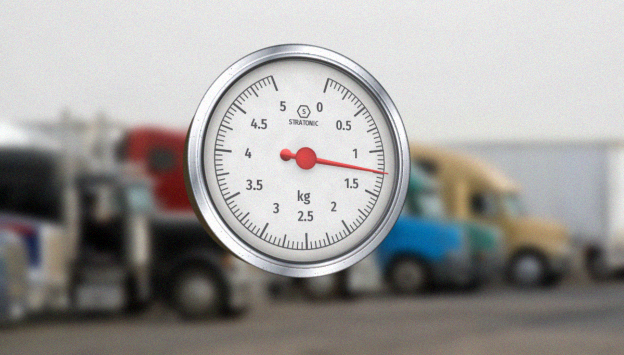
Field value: 1.25 kg
